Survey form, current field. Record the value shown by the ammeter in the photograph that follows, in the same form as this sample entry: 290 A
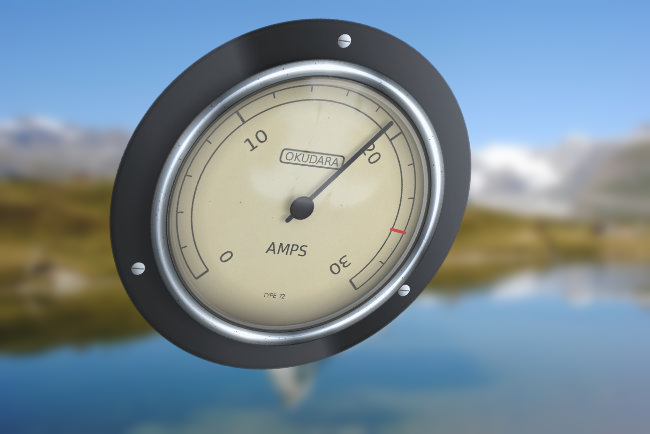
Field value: 19 A
